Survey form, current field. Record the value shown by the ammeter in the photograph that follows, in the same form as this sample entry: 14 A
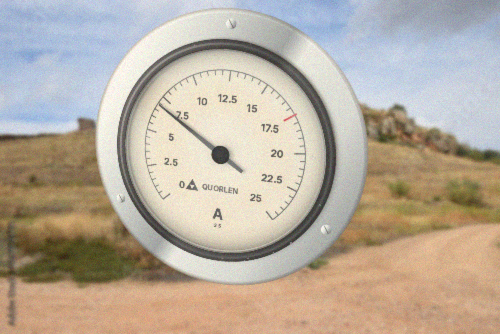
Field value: 7 A
